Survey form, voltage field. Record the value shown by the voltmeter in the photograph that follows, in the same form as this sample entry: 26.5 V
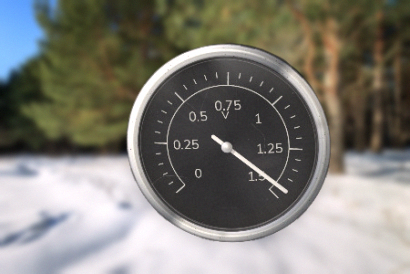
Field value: 1.45 V
